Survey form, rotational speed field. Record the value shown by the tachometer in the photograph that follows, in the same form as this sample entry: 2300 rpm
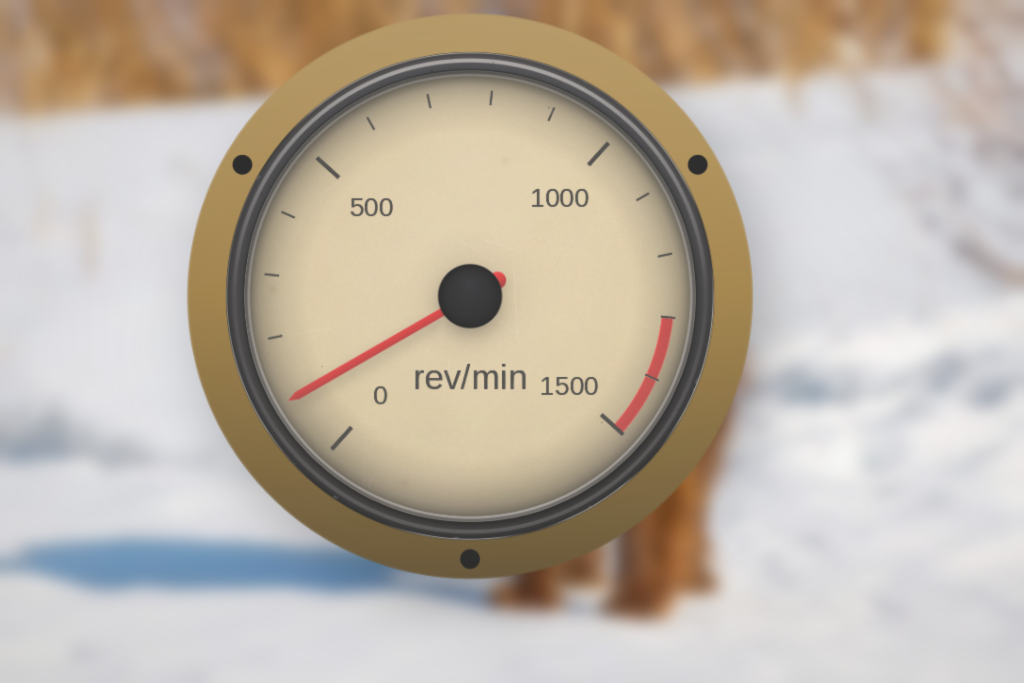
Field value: 100 rpm
